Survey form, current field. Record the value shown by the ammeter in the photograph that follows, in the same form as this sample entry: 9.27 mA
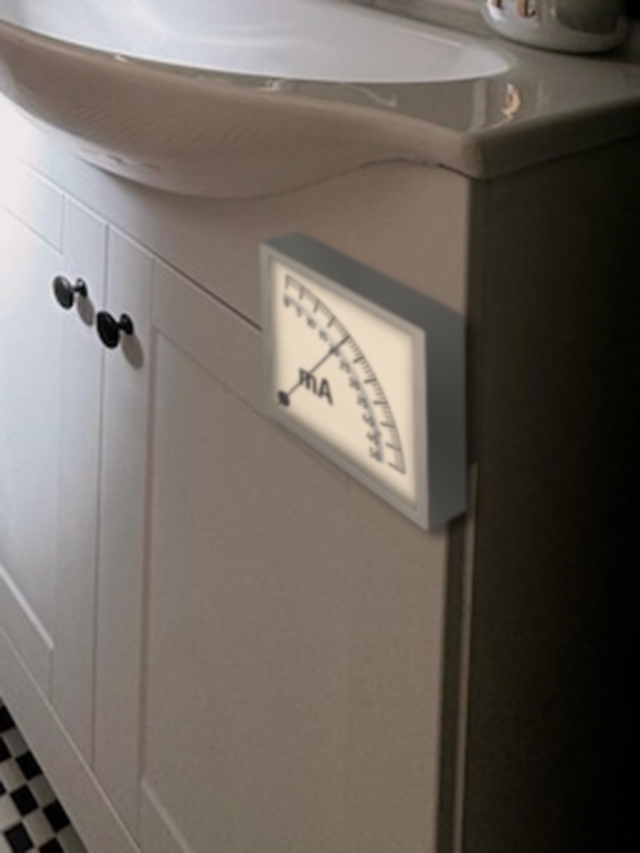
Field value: 20 mA
